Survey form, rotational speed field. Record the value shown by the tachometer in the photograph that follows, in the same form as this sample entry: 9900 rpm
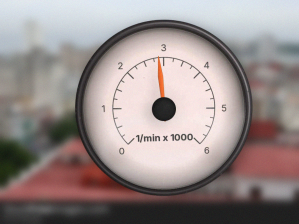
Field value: 2875 rpm
